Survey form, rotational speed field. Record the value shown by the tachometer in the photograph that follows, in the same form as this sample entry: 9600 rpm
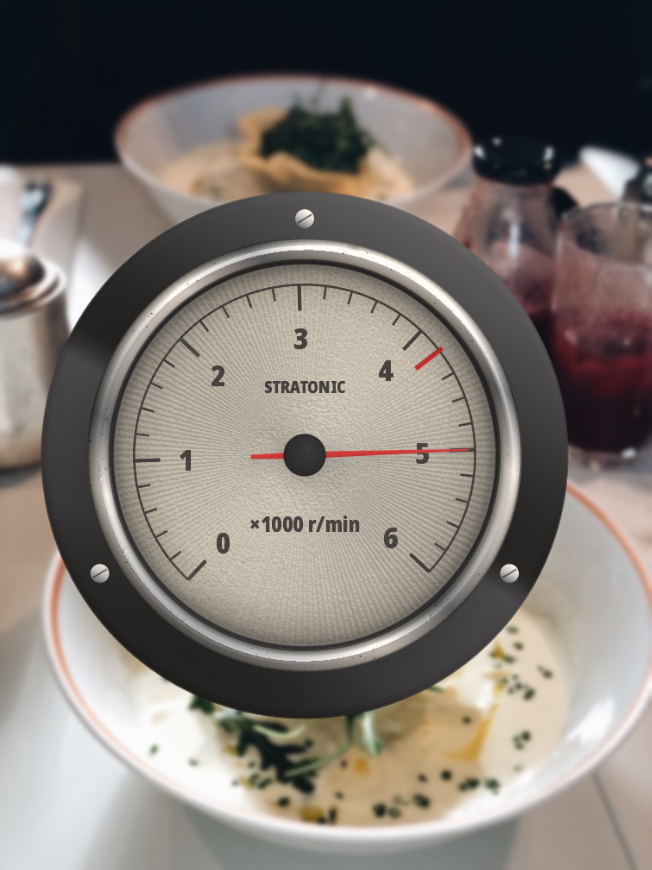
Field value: 5000 rpm
